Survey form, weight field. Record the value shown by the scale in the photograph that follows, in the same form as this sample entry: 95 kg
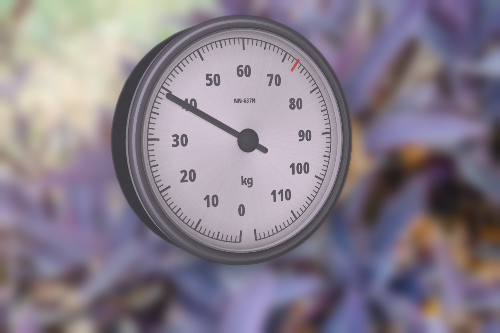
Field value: 39 kg
